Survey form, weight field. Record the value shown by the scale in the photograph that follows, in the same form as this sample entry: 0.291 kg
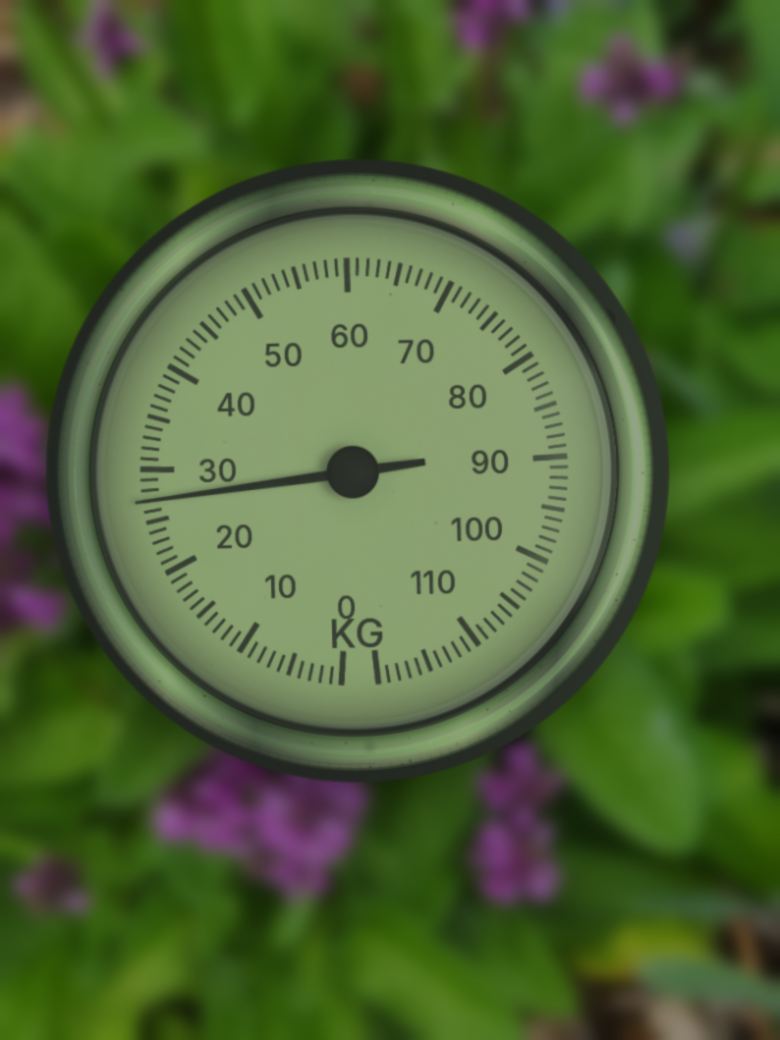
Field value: 27 kg
